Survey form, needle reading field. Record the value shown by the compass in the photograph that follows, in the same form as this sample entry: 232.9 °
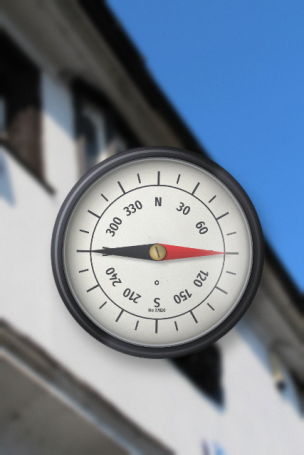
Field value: 90 °
